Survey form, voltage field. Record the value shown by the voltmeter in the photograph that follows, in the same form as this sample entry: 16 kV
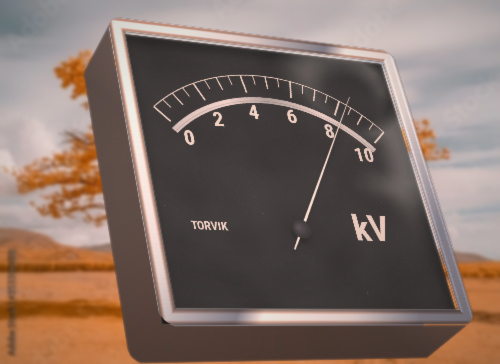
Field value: 8.25 kV
